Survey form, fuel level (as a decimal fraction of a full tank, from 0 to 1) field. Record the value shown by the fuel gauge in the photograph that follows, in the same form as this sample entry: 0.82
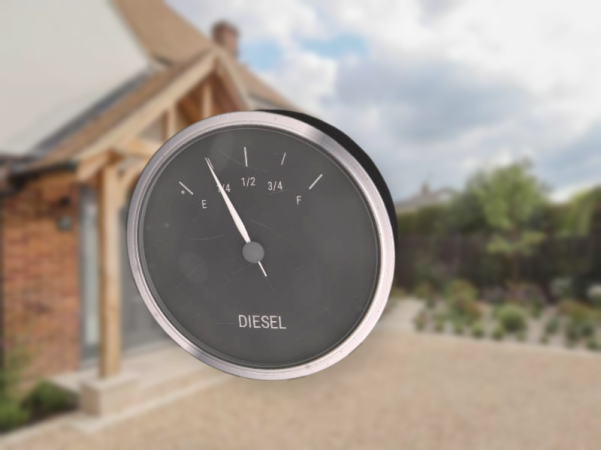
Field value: 0.25
